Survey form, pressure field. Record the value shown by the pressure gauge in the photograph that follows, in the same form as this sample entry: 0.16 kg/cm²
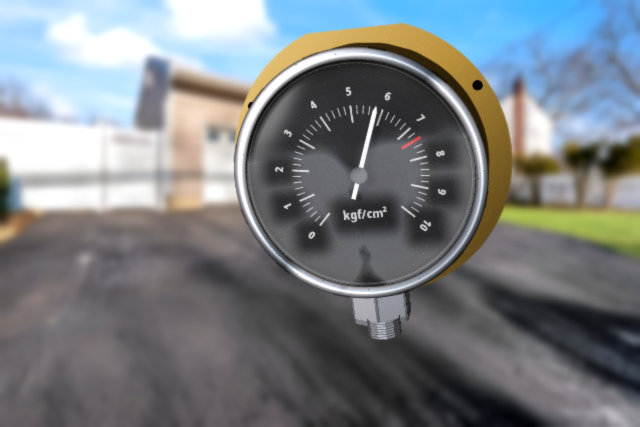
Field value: 5.8 kg/cm²
